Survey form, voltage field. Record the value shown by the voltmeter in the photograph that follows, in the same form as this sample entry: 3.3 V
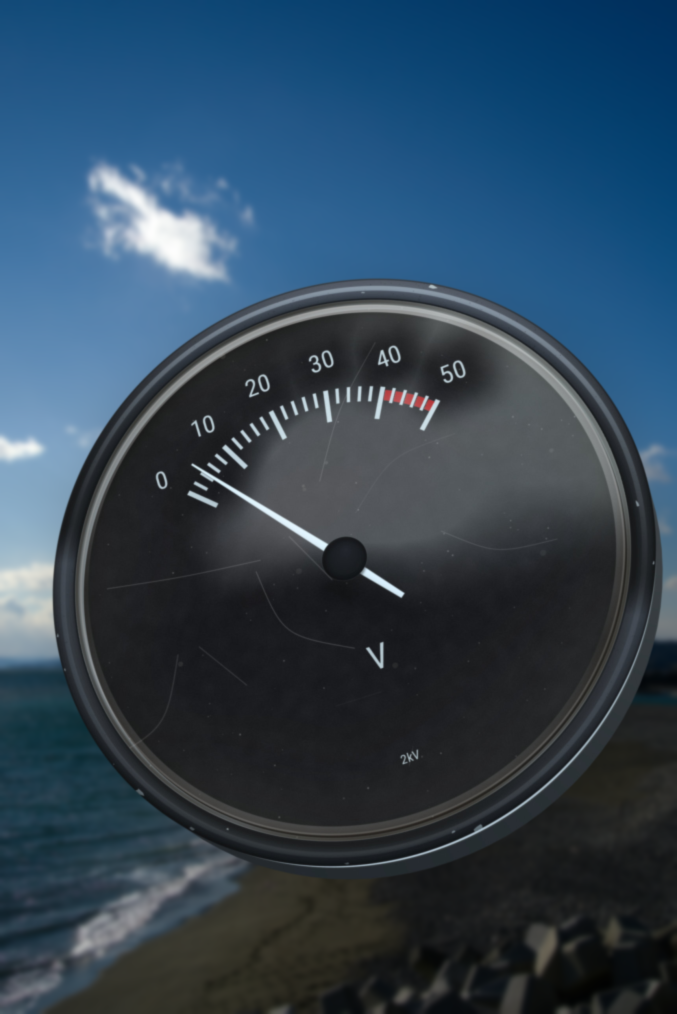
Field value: 4 V
